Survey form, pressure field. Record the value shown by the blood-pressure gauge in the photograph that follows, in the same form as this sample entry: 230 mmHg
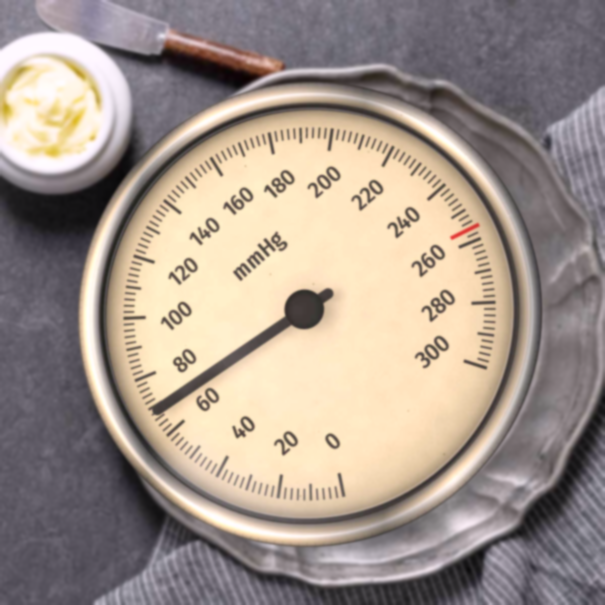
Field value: 68 mmHg
